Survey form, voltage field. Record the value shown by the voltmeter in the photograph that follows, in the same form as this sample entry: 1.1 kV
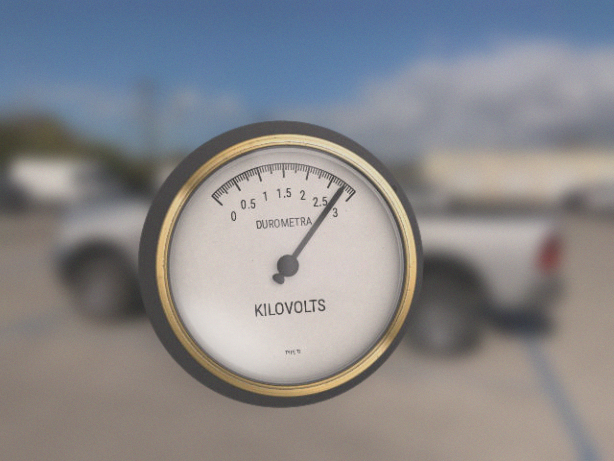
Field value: 2.75 kV
